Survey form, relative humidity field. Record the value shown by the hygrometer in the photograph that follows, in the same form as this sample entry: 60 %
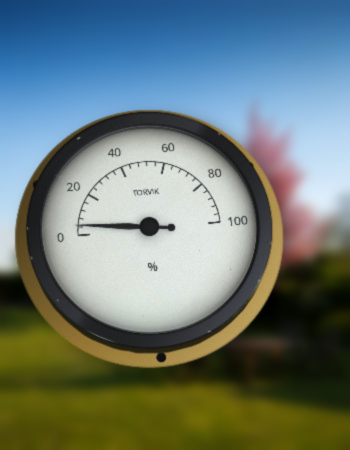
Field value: 4 %
